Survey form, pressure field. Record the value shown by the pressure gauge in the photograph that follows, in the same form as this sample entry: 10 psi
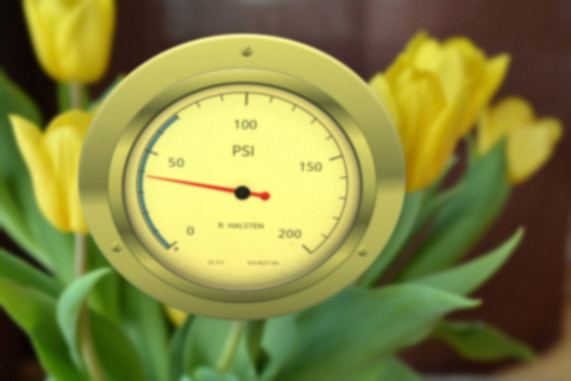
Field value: 40 psi
